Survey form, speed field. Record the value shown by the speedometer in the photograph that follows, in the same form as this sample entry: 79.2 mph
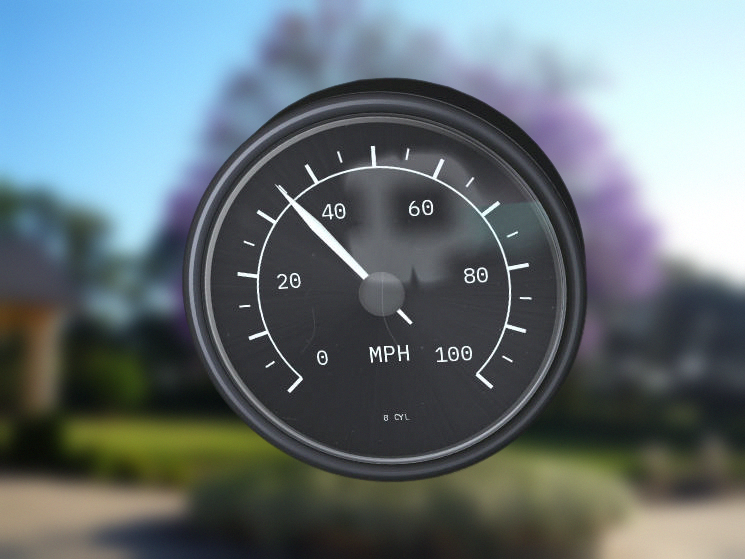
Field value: 35 mph
